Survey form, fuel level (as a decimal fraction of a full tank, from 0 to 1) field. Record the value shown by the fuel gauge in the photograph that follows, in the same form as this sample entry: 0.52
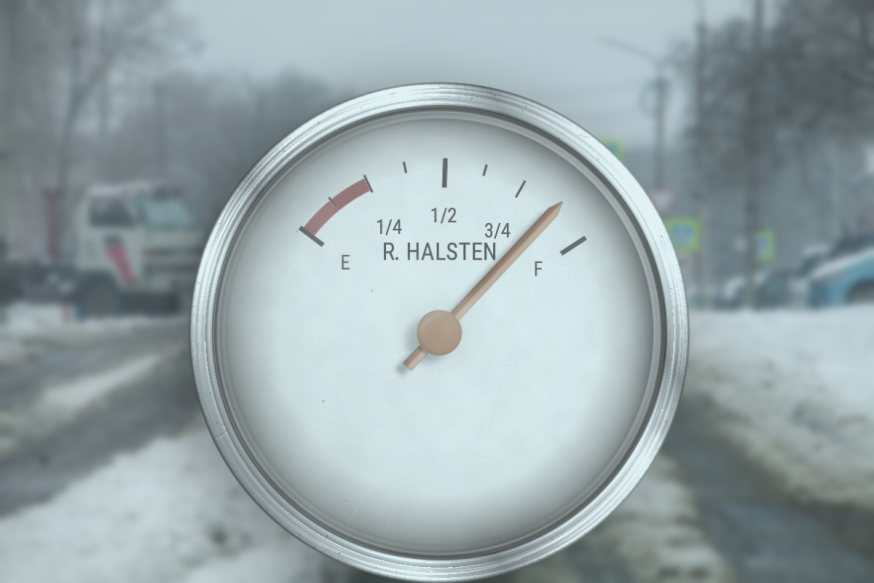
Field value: 0.875
